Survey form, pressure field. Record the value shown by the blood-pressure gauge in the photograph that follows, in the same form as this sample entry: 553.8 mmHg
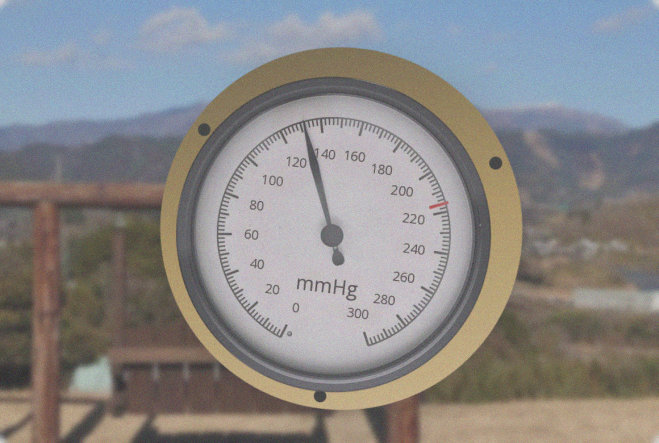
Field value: 132 mmHg
